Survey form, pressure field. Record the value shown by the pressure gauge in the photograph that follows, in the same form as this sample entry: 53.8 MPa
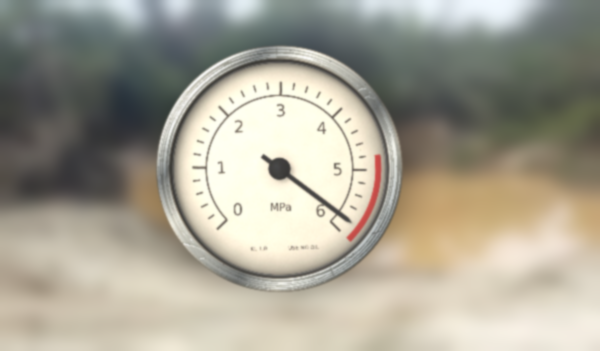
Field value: 5.8 MPa
